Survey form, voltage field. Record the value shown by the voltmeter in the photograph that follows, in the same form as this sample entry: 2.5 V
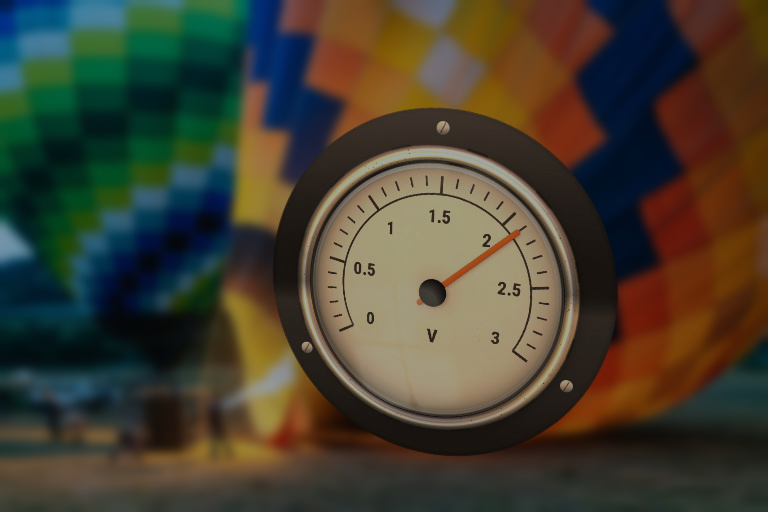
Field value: 2.1 V
